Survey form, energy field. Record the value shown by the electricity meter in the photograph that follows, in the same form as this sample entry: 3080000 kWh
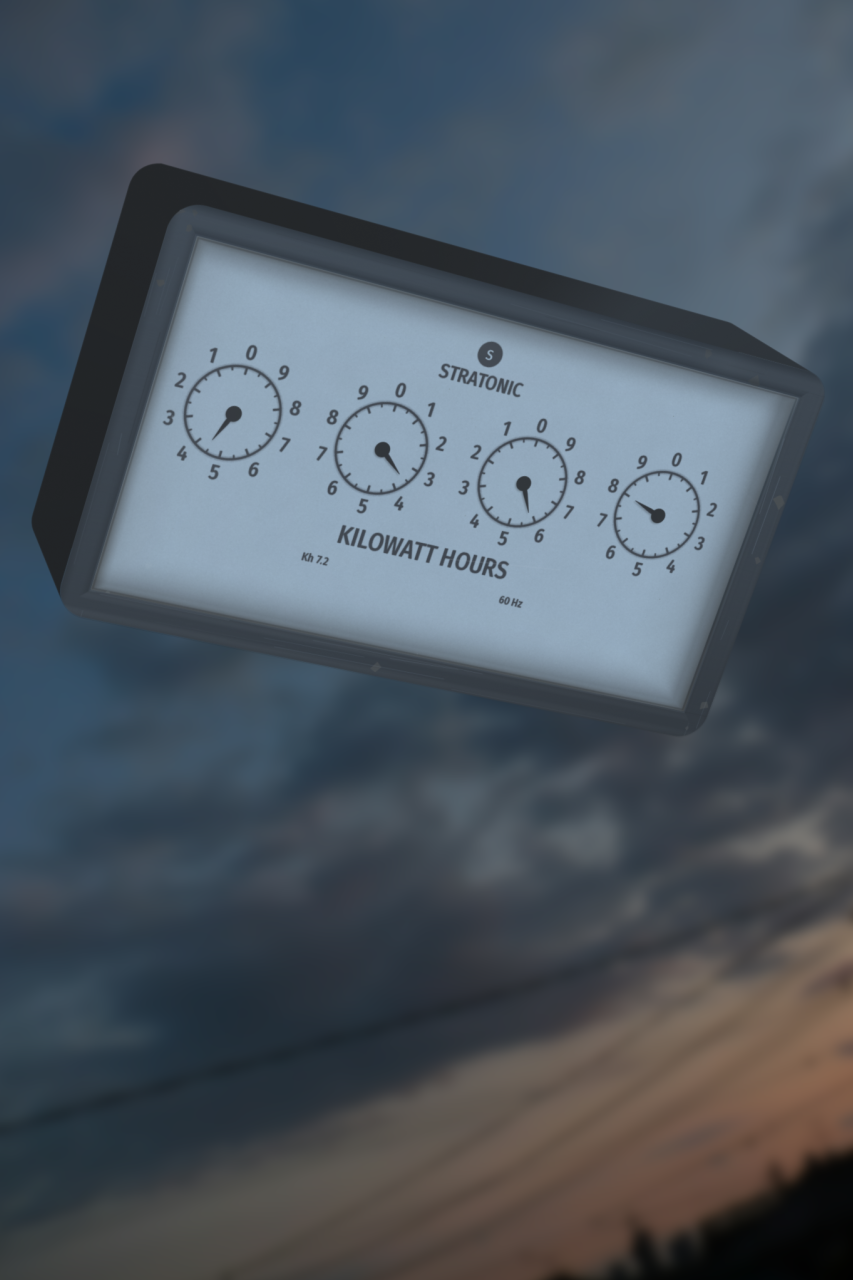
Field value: 4358 kWh
